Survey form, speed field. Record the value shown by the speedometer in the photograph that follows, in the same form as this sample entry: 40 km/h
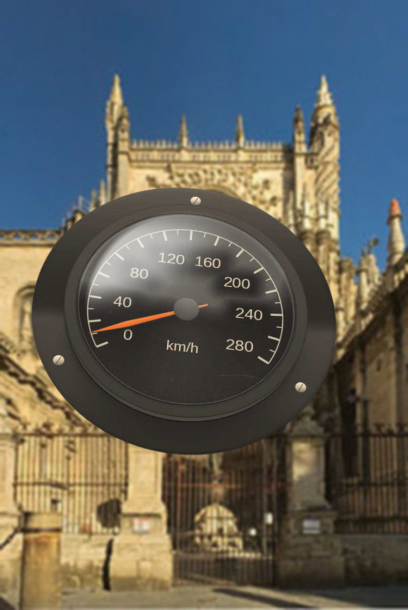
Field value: 10 km/h
